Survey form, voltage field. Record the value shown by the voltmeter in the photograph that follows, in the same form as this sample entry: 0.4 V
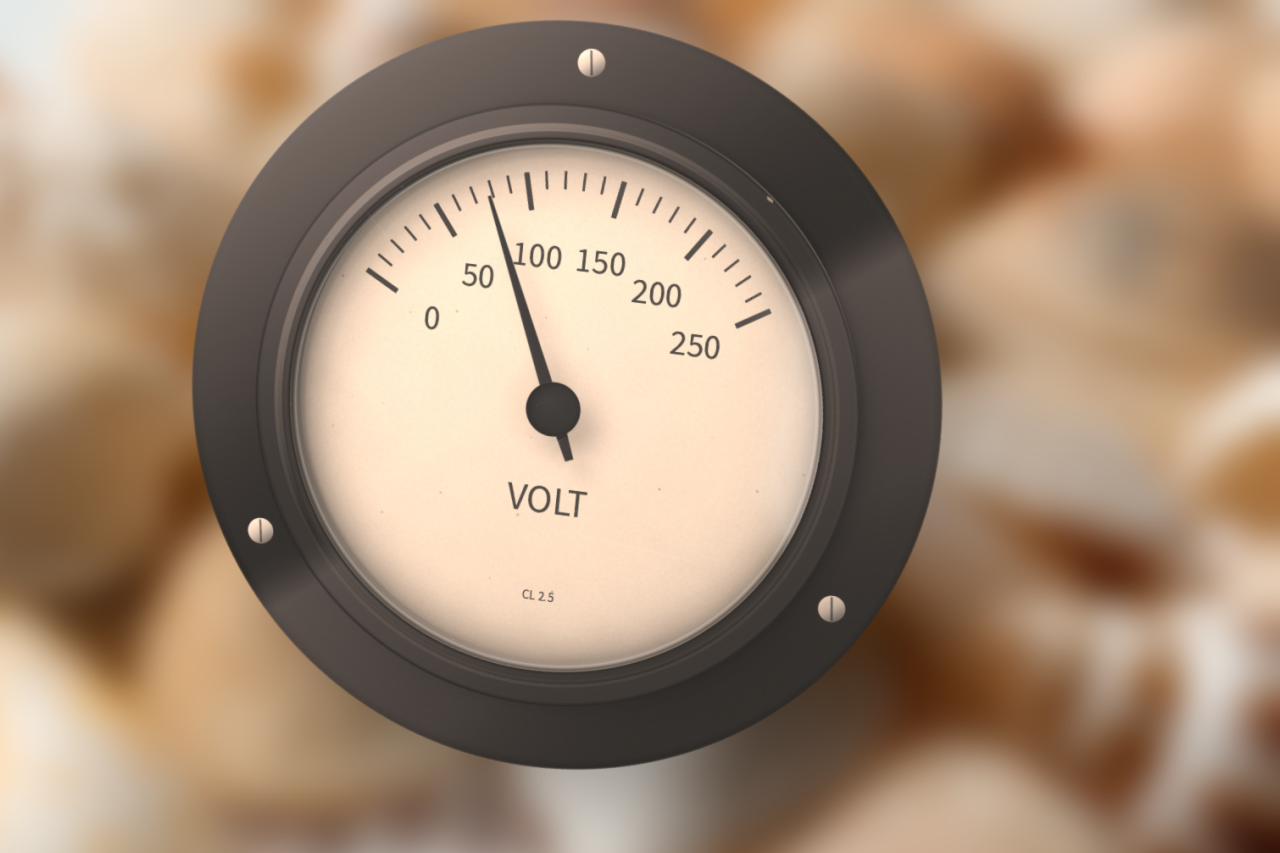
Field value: 80 V
